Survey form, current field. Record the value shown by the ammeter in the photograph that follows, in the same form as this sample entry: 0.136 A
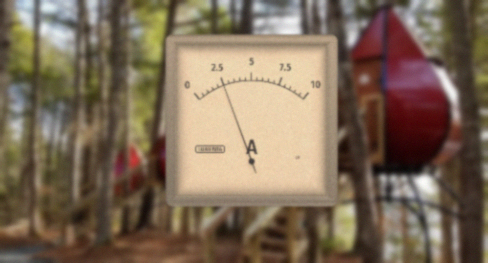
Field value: 2.5 A
